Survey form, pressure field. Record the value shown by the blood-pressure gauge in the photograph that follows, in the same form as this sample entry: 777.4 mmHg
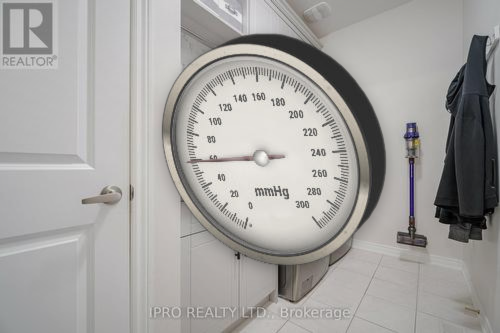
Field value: 60 mmHg
